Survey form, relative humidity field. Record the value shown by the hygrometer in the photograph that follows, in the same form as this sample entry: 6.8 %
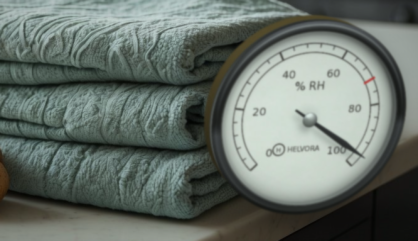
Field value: 96 %
